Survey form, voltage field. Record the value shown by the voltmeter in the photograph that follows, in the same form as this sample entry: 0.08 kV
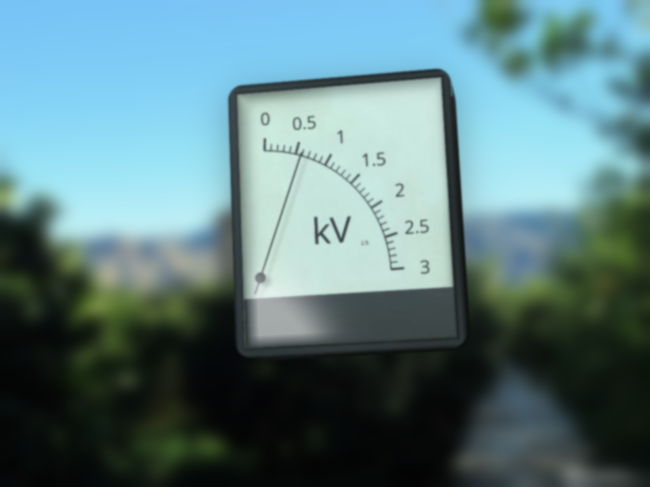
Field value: 0.6 kV
